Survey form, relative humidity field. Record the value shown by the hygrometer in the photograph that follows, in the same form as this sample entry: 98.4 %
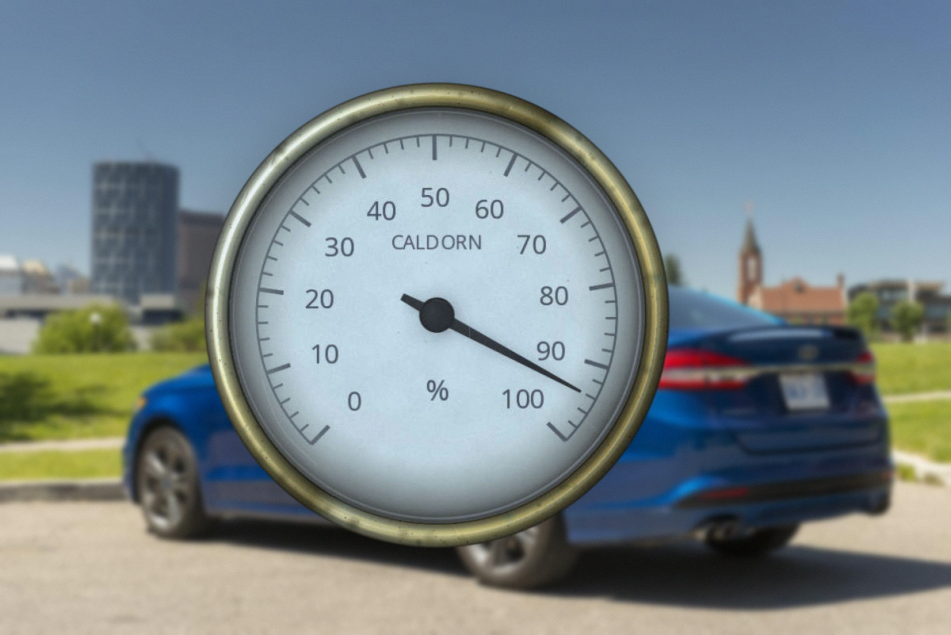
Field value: 94 %
